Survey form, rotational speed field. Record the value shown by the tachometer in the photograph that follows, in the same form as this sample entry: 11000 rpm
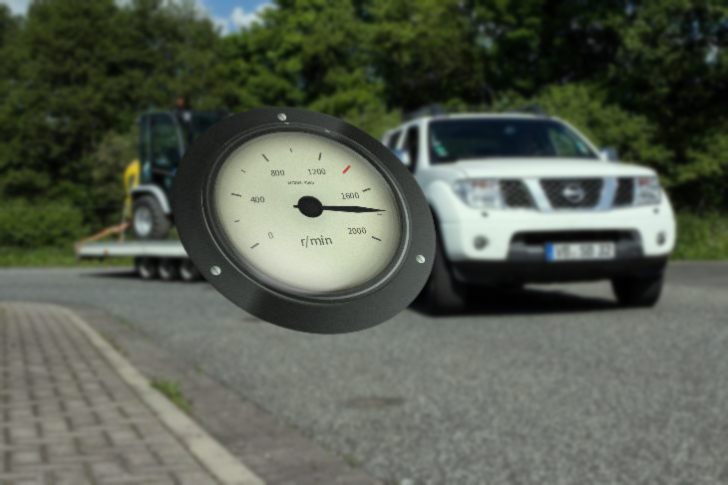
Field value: 1800 rpm
